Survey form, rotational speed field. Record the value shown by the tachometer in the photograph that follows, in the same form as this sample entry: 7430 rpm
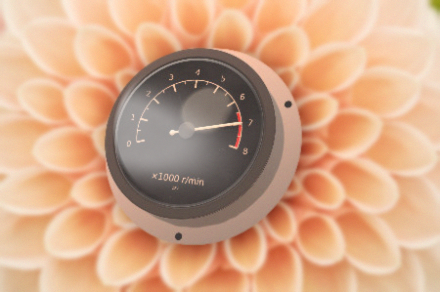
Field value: 7000 rpm
